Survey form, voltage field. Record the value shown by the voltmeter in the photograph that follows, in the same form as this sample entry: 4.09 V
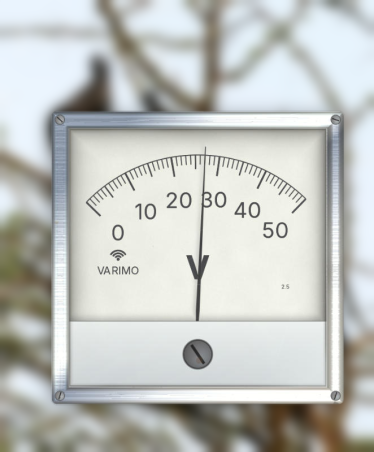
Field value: 27 V
